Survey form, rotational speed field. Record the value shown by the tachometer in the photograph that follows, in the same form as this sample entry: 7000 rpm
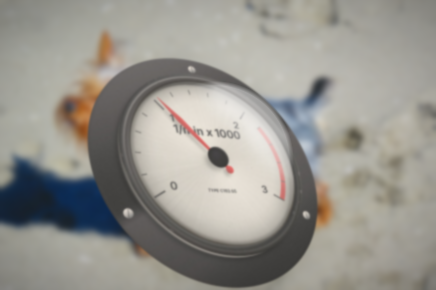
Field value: 1000 rpm
